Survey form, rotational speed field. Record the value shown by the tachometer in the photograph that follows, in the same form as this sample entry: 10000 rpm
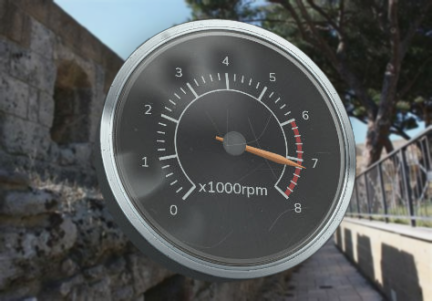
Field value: 7200 rpm
